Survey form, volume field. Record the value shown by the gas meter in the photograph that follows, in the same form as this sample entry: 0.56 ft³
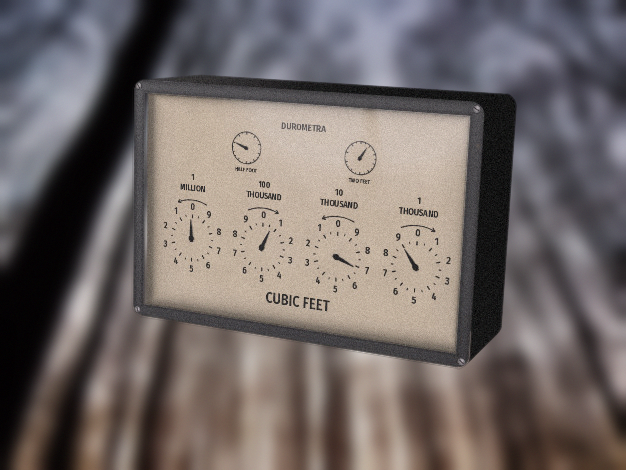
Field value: 6900 ft³
